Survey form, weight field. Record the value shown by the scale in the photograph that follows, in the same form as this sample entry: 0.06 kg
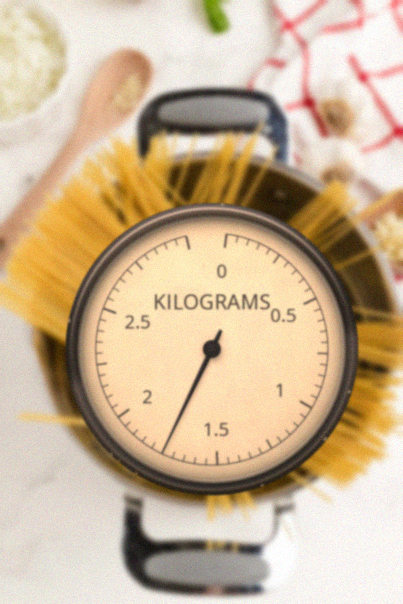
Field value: 1.75 kg
